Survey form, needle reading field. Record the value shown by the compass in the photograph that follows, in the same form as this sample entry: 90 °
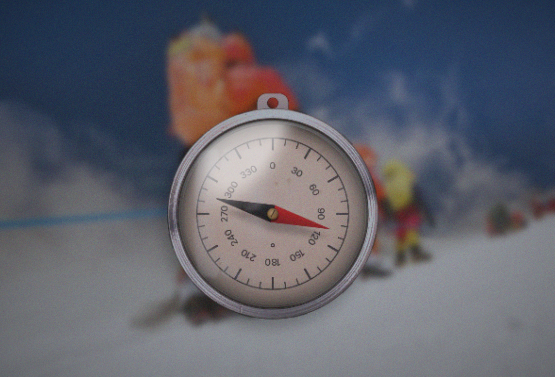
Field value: 105 °
